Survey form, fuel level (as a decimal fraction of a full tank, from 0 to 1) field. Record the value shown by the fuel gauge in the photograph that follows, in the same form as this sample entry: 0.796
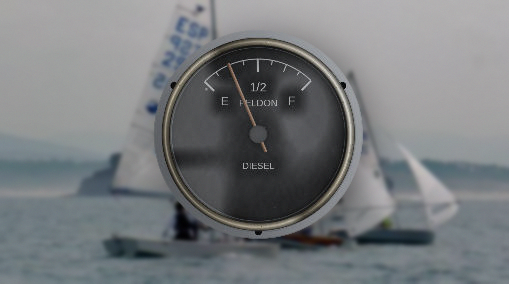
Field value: 0.25
